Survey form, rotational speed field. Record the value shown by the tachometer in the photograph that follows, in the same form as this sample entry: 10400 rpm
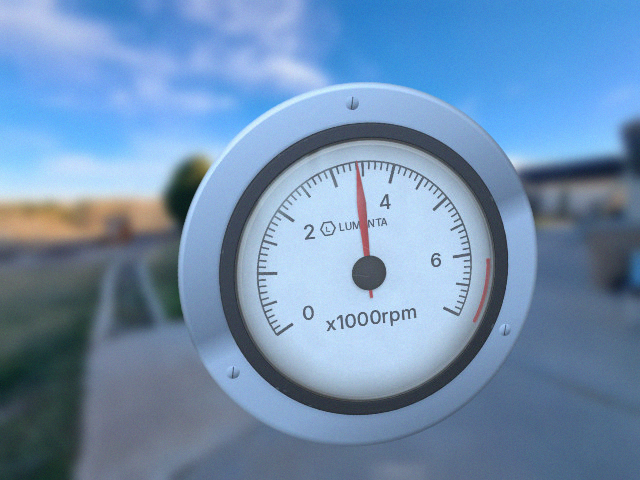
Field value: 3400 rpm
